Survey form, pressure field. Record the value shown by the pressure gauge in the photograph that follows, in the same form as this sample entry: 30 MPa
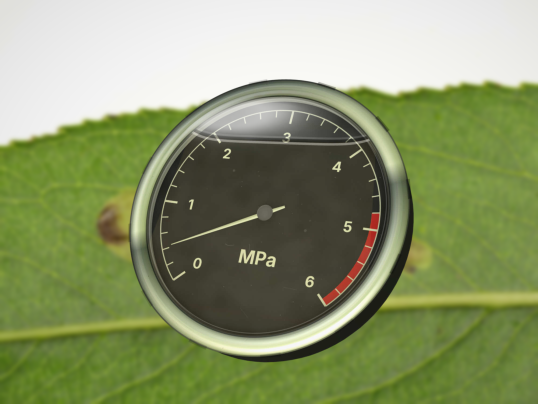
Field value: 0.4 MPa
